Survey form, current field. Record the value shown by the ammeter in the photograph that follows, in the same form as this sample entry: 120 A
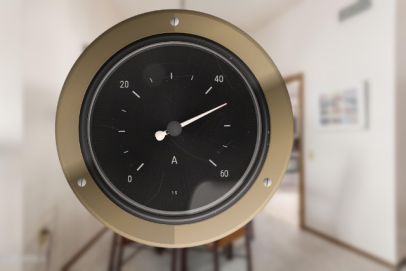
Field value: 45 A
